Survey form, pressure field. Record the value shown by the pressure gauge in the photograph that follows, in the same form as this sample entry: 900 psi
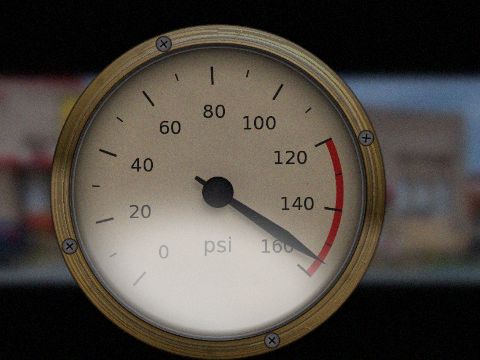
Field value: 155 psi
